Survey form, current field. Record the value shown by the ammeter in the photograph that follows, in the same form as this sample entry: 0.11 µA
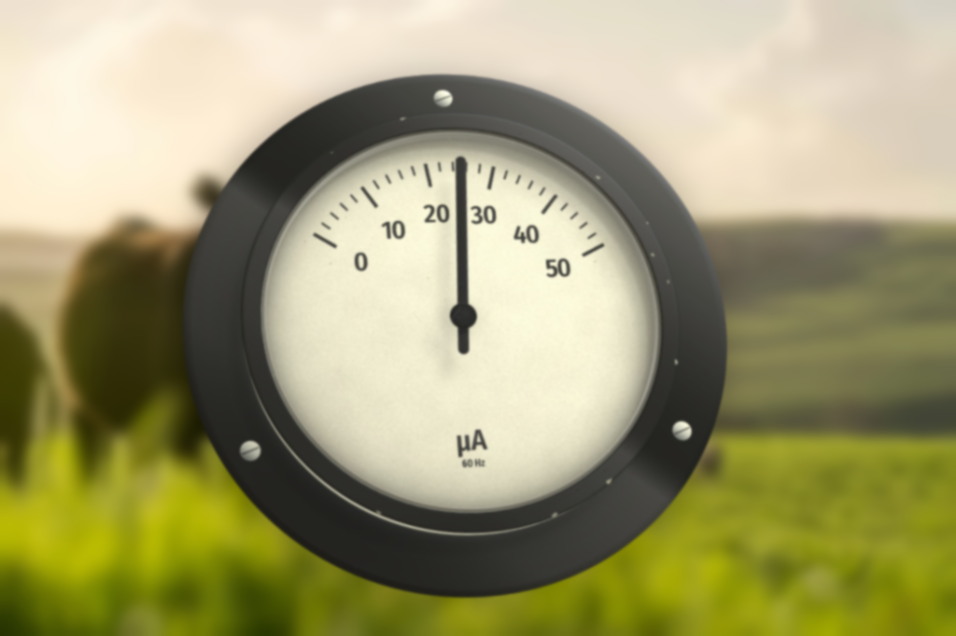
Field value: 25 µA
